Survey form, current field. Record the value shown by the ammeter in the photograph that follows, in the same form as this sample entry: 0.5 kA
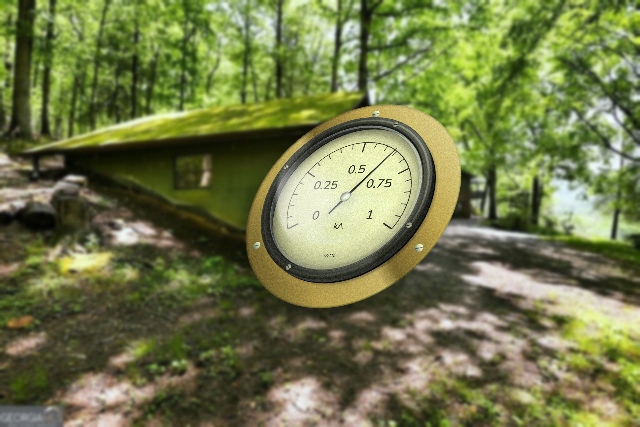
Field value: 0.65 kA
